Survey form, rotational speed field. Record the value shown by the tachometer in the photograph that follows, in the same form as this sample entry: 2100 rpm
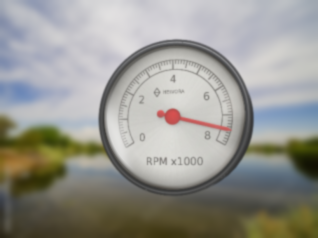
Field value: 7500 rpm
